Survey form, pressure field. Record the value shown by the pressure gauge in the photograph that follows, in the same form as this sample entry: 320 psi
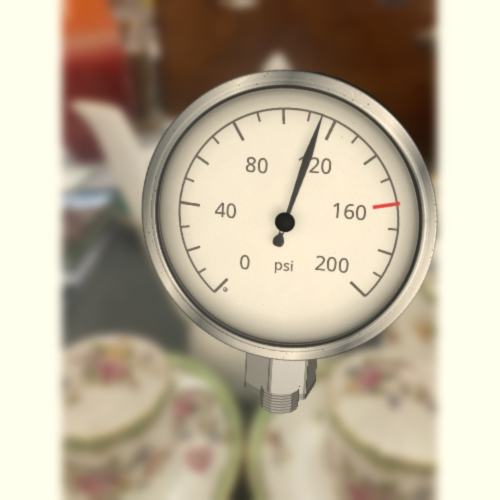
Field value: 115 psi
